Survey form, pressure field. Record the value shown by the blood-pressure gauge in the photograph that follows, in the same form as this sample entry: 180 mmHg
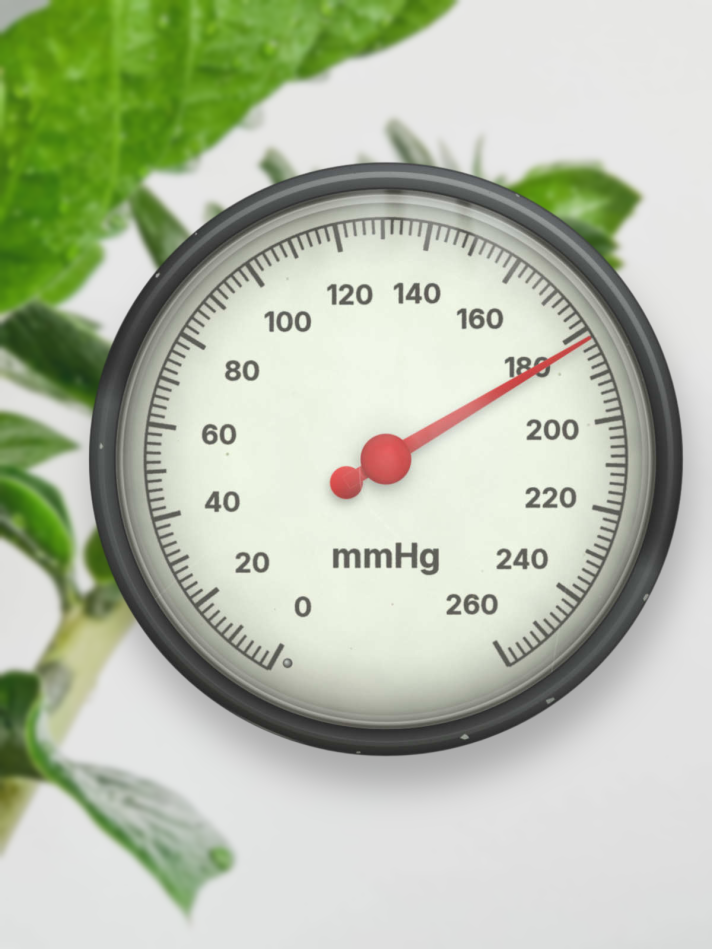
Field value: 182 mmHg
